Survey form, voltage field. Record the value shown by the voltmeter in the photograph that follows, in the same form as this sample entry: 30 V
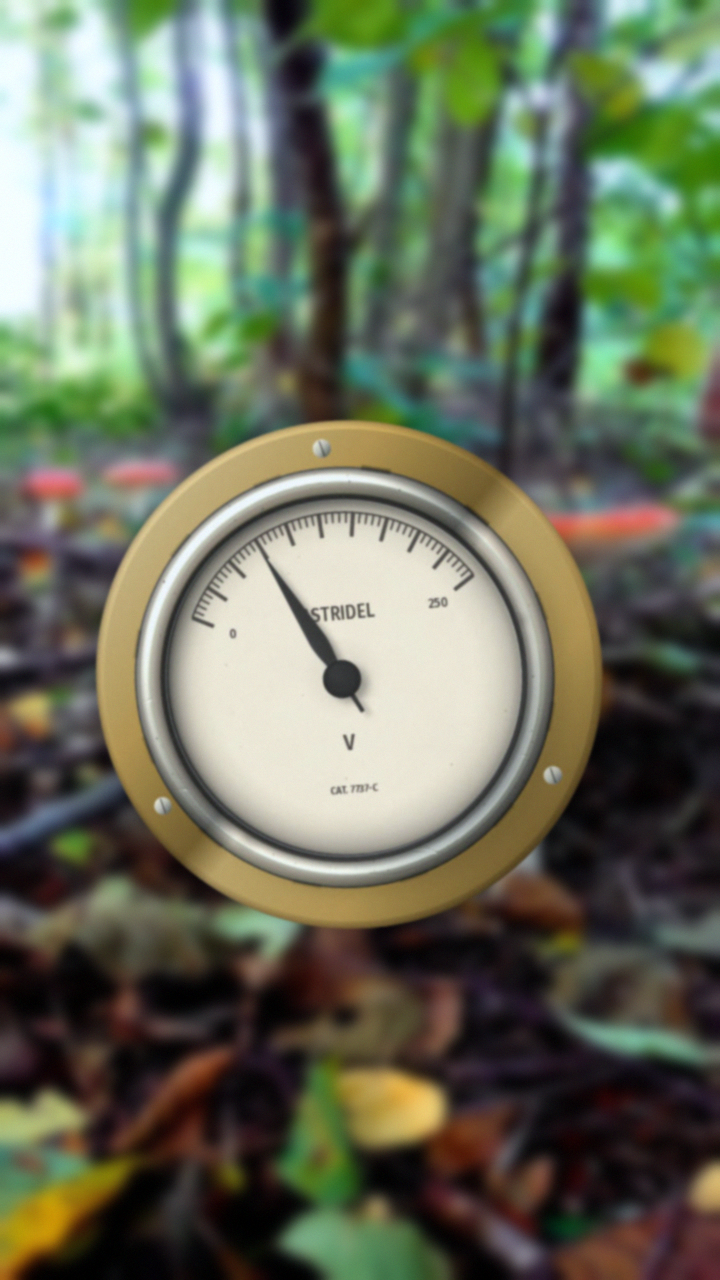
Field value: 75 V
